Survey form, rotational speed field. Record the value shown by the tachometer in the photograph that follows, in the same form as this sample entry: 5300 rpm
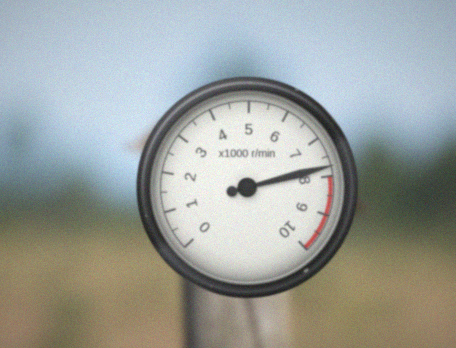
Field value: 7750 rpm
